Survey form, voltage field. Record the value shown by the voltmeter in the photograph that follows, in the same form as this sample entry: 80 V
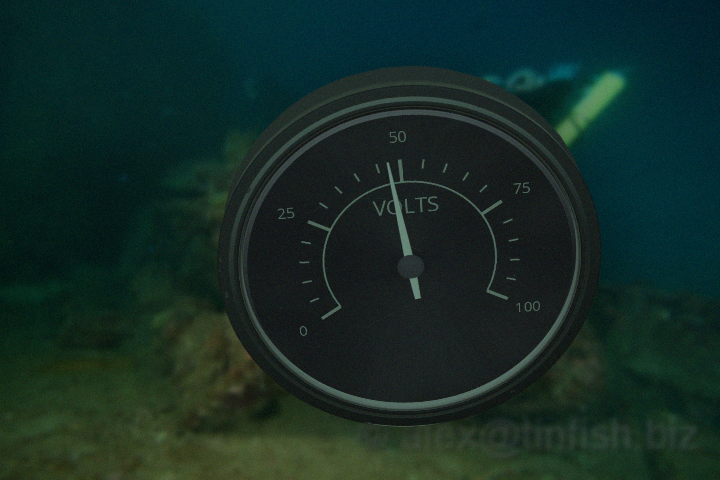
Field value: 47.5 V
